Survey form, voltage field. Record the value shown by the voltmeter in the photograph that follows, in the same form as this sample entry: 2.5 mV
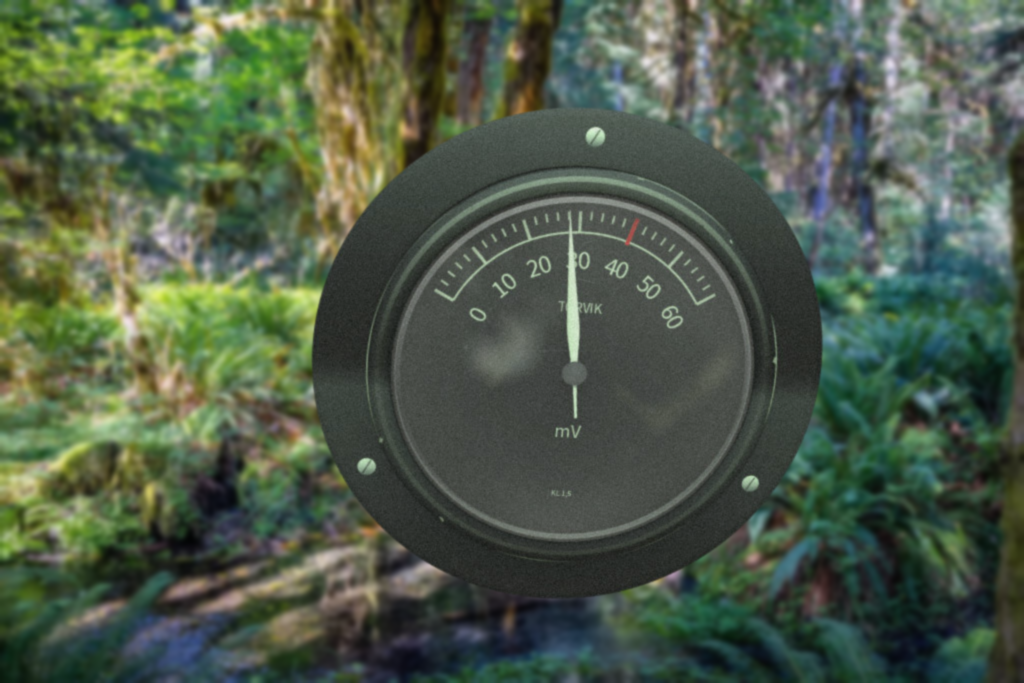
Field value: 28 mV
